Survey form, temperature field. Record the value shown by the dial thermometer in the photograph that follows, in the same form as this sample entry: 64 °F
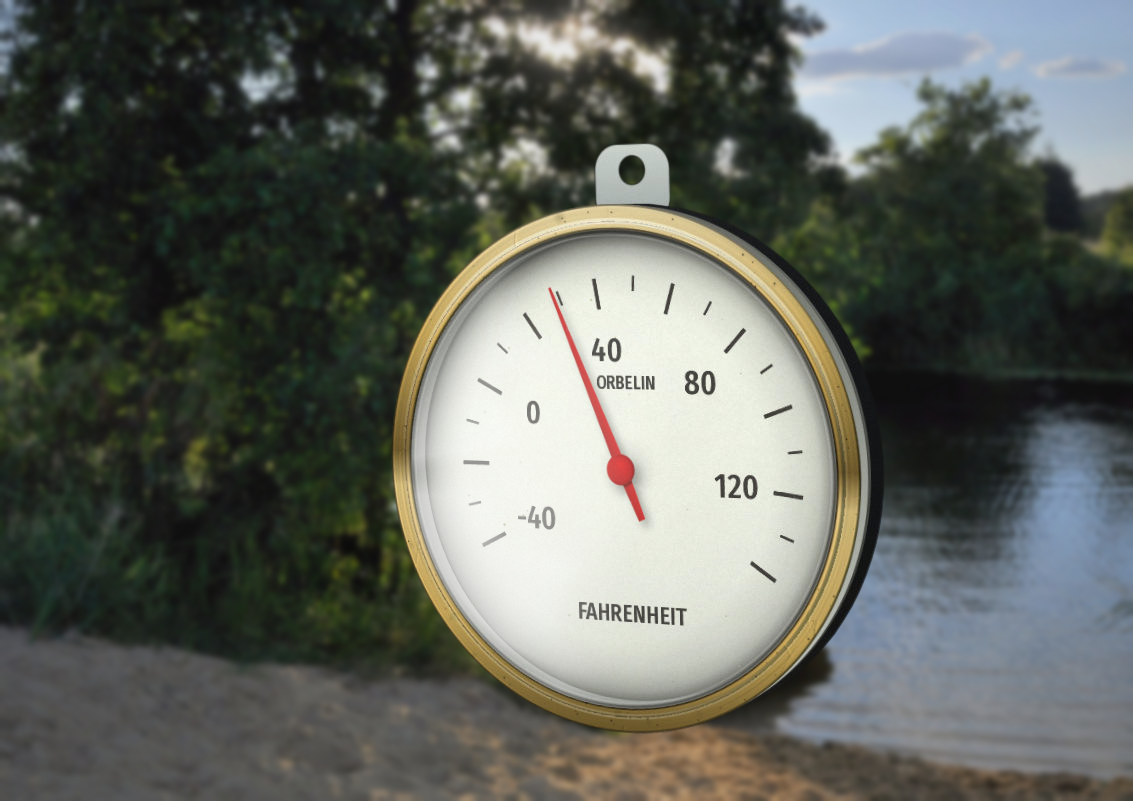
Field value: 30 °F
